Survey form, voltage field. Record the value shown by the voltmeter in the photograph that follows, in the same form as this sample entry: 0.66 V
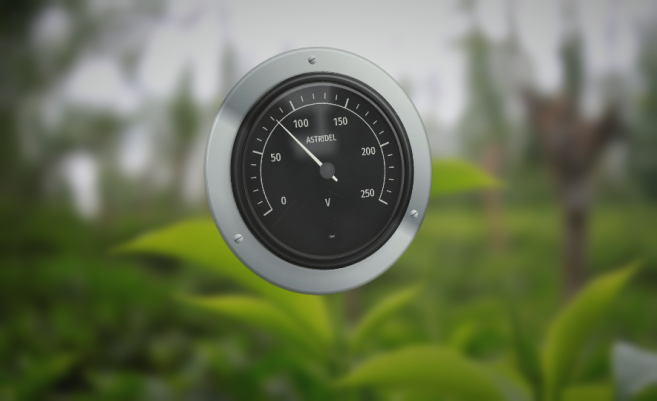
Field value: 80 V
